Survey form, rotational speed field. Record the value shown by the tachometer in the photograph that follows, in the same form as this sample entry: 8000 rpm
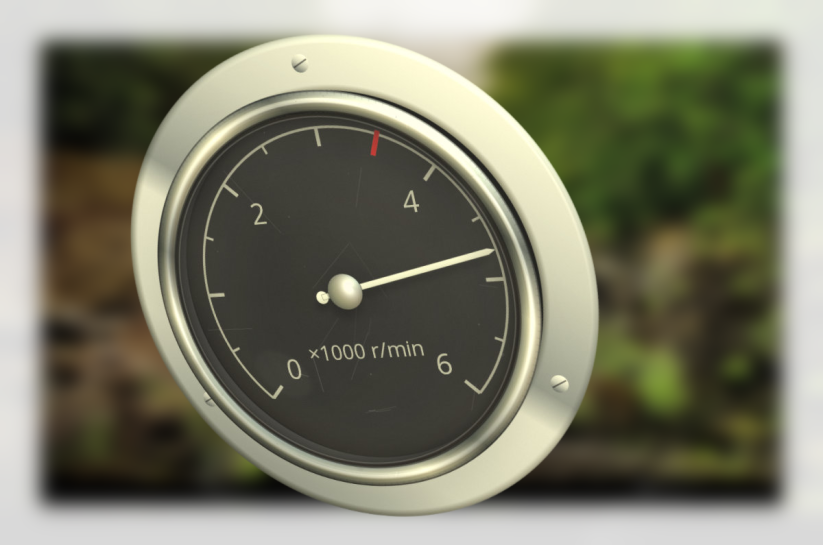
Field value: 4750 rpm
